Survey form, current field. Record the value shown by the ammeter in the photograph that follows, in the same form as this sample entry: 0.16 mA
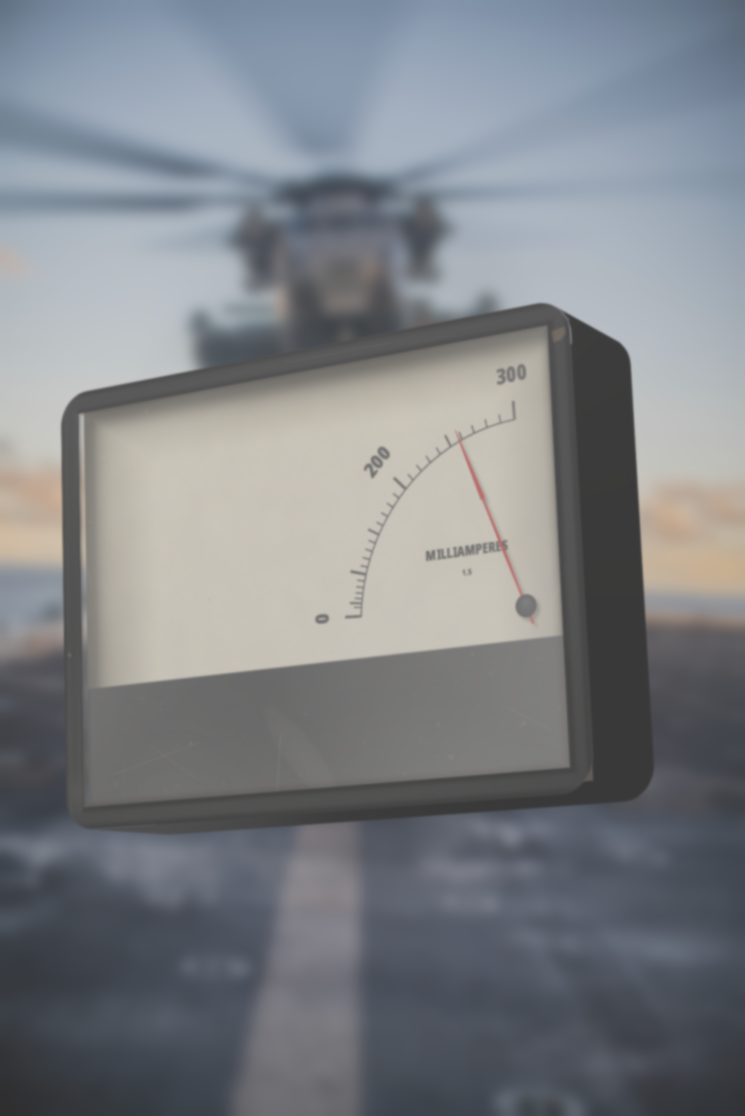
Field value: 260 mA
